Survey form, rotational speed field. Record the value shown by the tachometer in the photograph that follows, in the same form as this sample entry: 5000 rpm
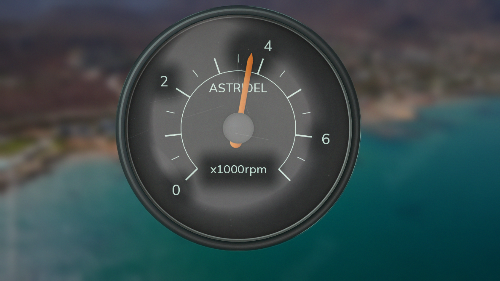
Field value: 3750 rpm
